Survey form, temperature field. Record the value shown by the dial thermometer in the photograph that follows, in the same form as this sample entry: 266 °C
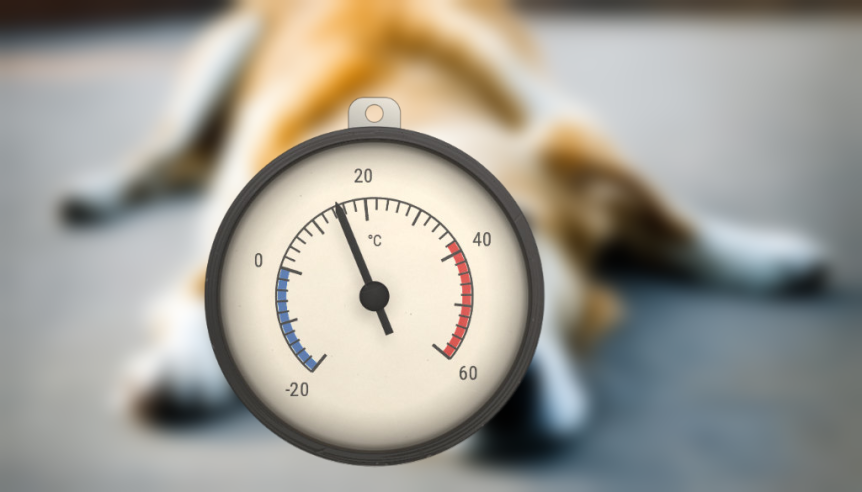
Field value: 15 °C
